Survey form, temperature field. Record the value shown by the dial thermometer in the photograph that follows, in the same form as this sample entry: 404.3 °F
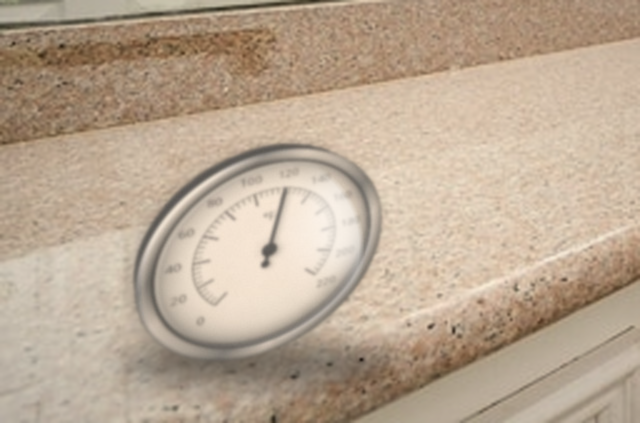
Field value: 120 °F
